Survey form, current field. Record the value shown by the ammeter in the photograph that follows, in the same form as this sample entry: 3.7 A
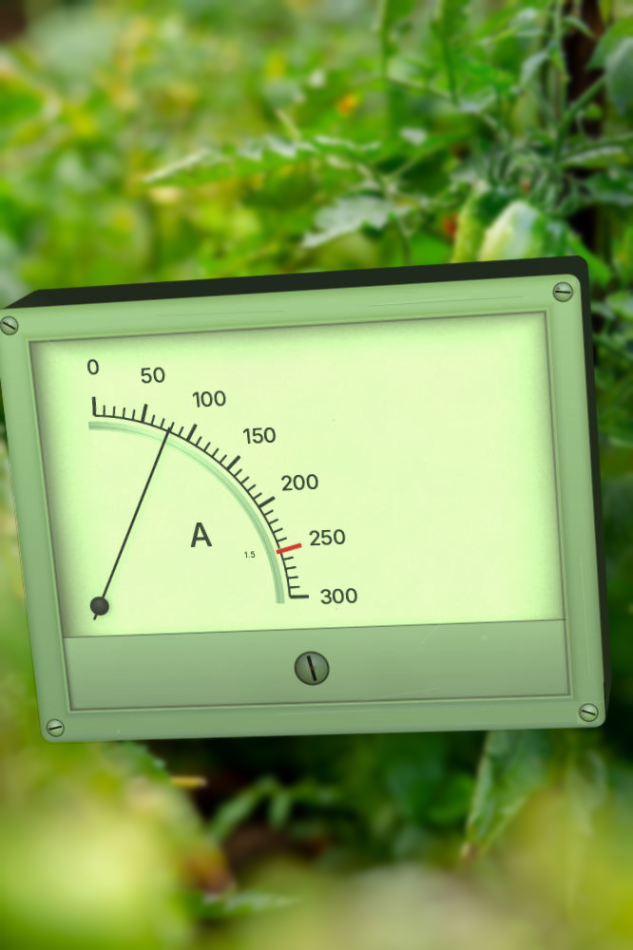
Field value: 80 A
